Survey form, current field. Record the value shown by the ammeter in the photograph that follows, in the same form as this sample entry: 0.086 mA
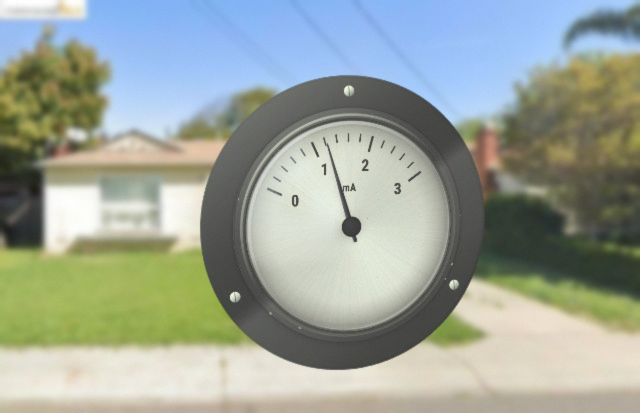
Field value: 1.2 mA
